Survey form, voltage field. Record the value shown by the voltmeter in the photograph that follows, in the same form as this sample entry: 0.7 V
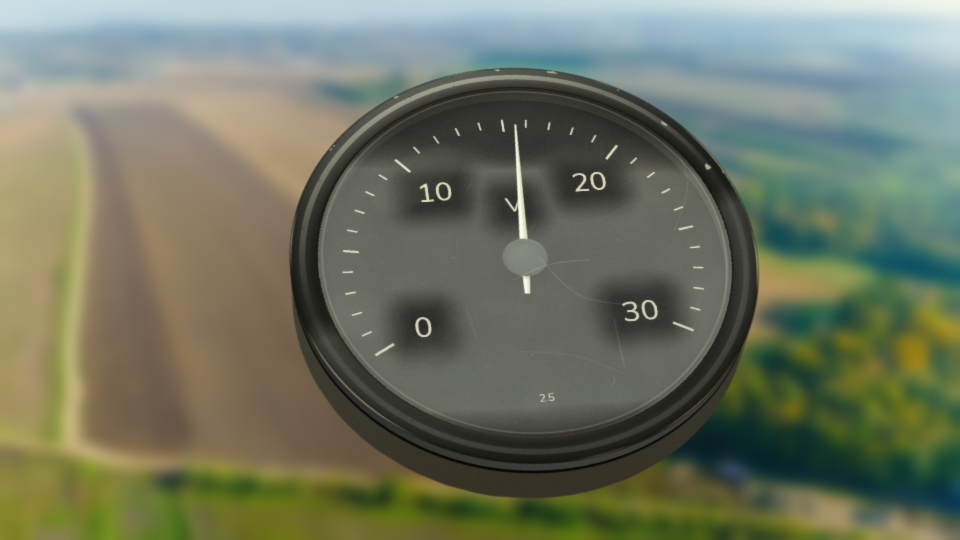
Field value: 15.5 V
